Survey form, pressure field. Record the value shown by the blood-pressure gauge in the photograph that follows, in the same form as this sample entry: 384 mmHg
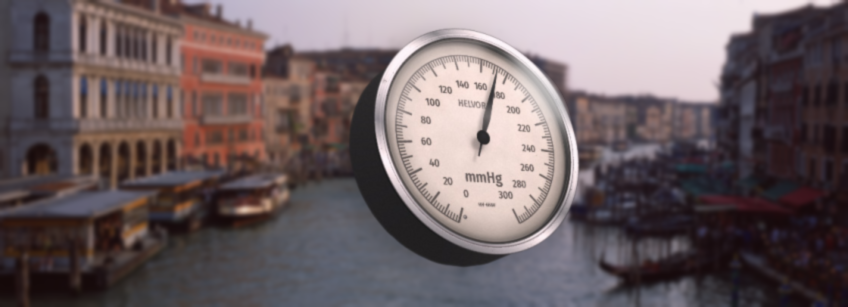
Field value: 170 mmHg
